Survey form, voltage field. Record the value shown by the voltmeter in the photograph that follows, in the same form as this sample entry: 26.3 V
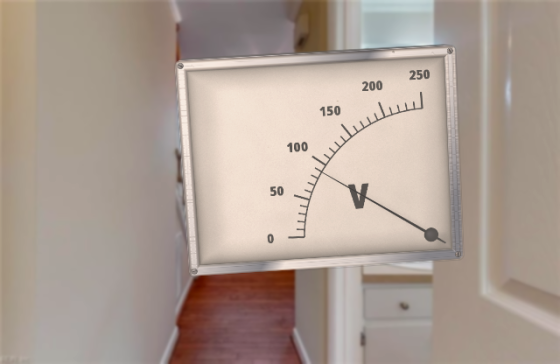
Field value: 90 V
